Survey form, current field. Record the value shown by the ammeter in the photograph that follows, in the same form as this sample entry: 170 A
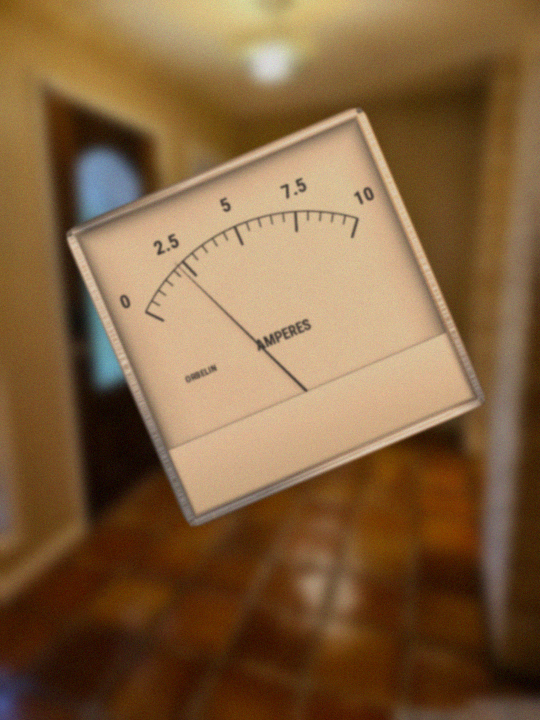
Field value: 2.25 A
